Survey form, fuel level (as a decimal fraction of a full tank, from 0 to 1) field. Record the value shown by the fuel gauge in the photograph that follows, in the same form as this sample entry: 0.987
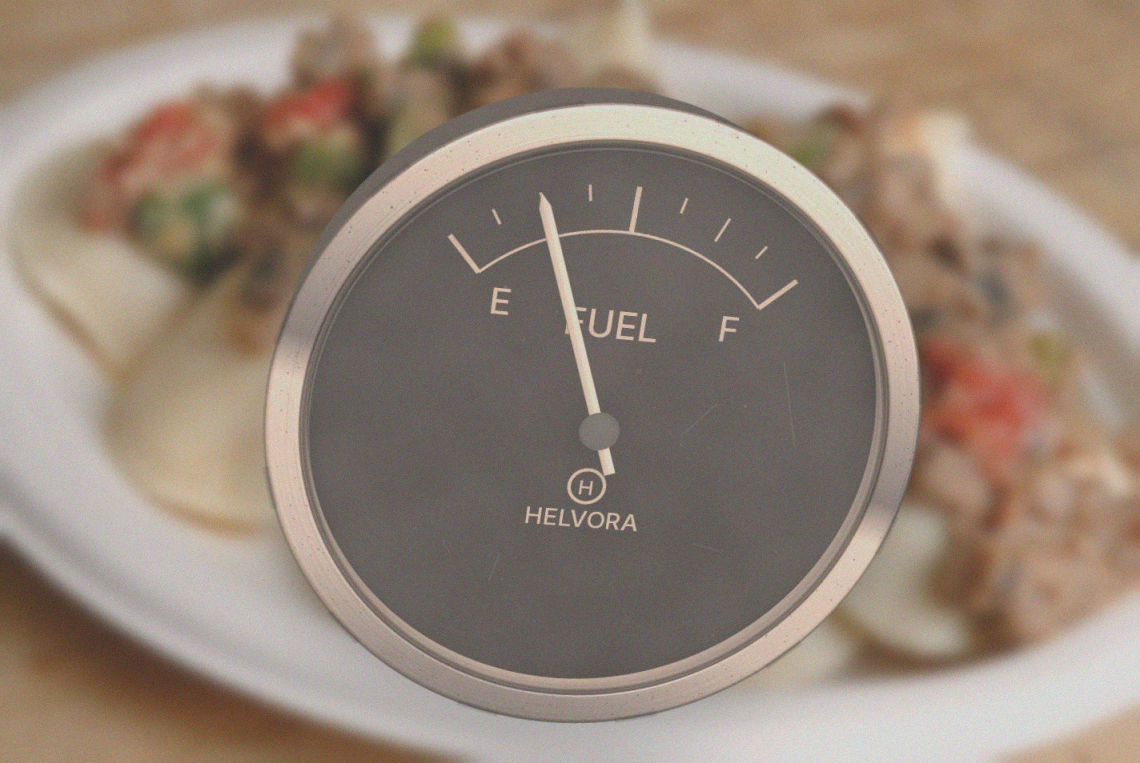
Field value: 0.25
